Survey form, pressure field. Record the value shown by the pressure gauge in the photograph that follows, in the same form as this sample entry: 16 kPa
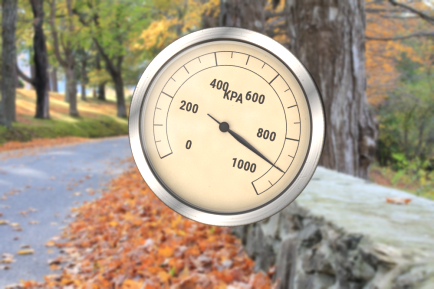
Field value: 900 kPa
